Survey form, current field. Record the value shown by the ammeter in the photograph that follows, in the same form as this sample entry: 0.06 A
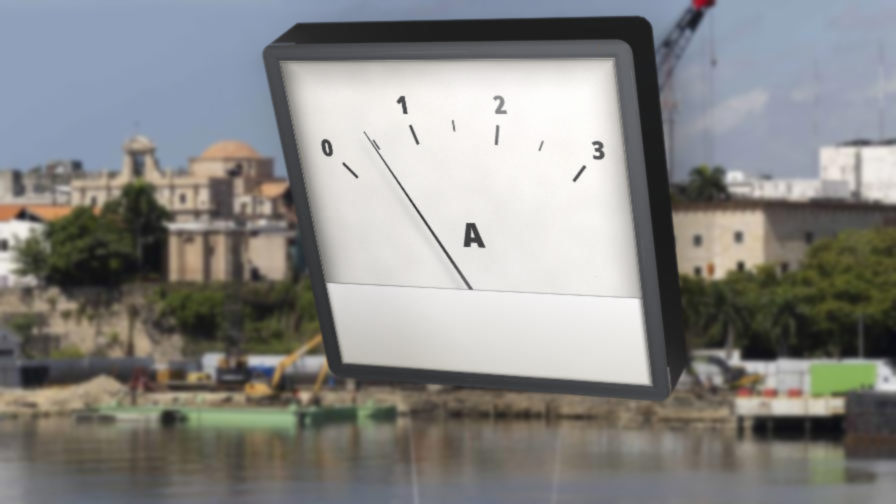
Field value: 0.5 A
